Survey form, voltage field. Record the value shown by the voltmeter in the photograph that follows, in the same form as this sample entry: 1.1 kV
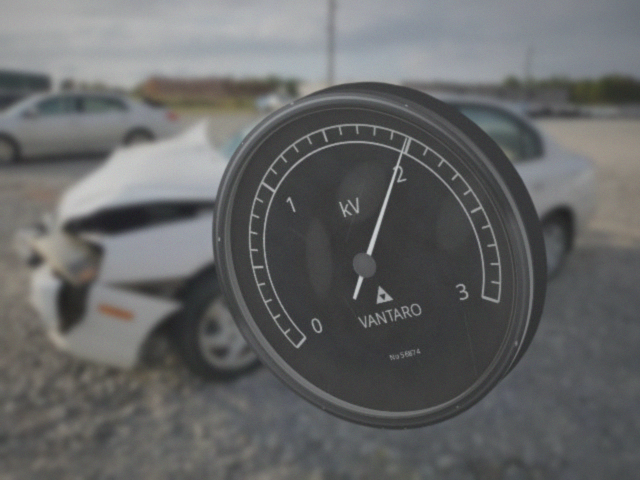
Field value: 2 kV
